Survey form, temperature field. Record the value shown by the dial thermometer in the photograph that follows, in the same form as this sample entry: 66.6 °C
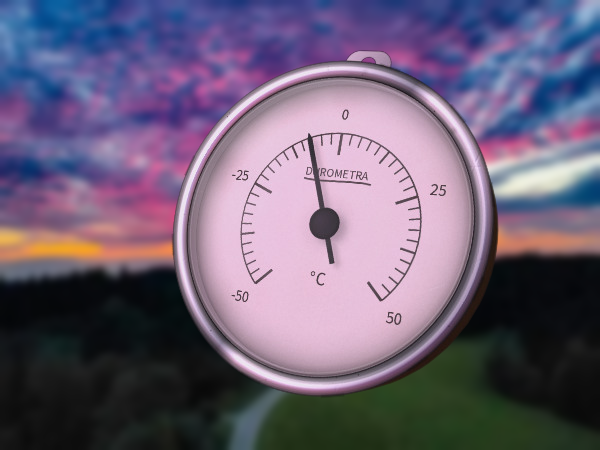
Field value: -7.5 °C
